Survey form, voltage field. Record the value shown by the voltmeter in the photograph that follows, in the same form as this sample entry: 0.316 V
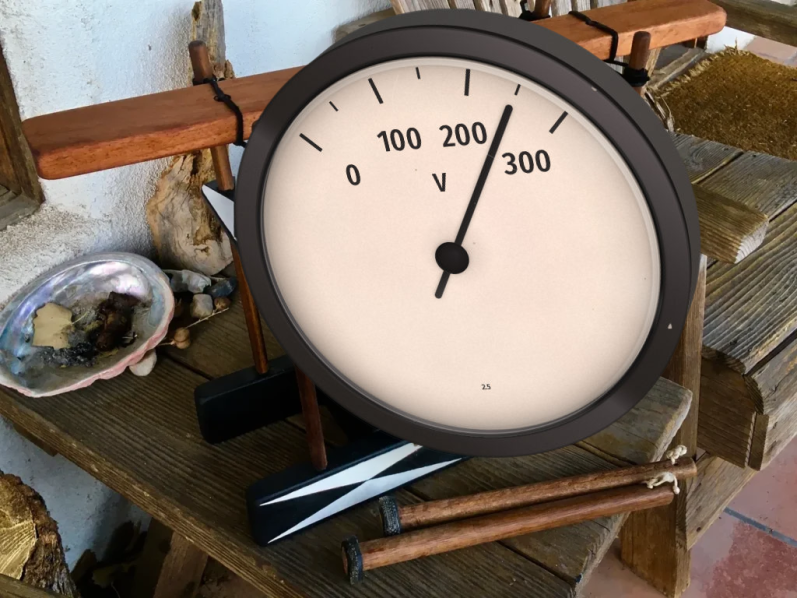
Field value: 250 V
